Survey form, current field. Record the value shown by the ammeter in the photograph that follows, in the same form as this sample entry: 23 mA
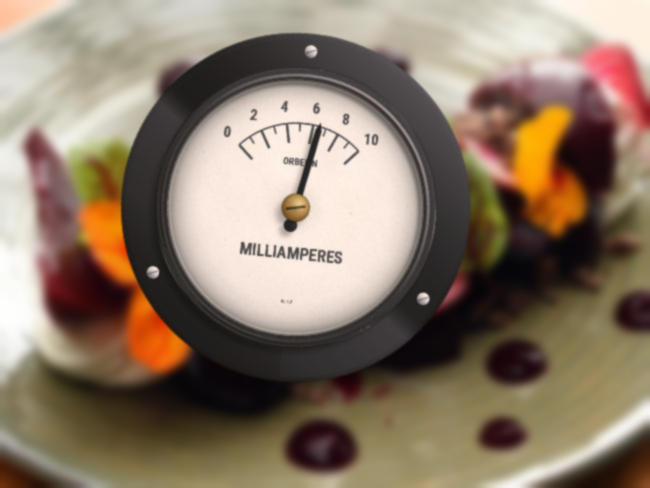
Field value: 6.5 mA
